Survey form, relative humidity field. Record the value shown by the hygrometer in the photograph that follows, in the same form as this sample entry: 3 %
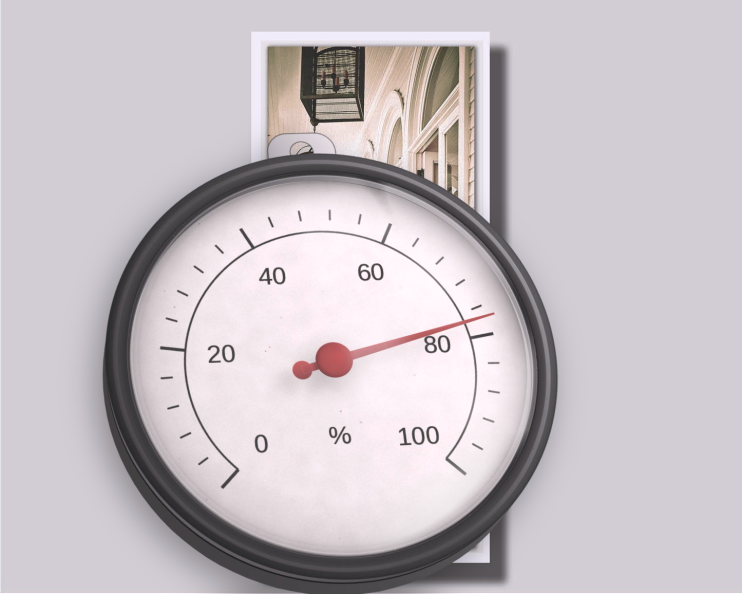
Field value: 78 %
